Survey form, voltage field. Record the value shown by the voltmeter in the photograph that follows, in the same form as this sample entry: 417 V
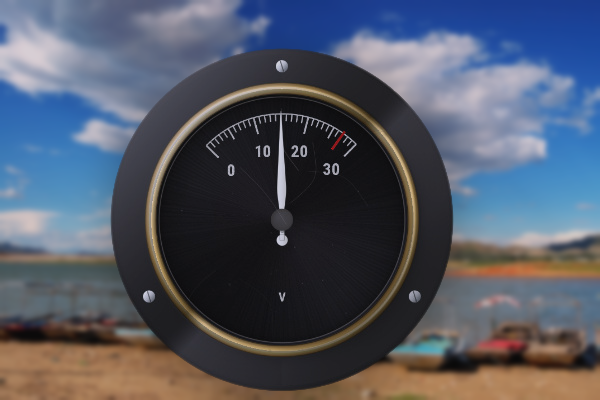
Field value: 15 V
